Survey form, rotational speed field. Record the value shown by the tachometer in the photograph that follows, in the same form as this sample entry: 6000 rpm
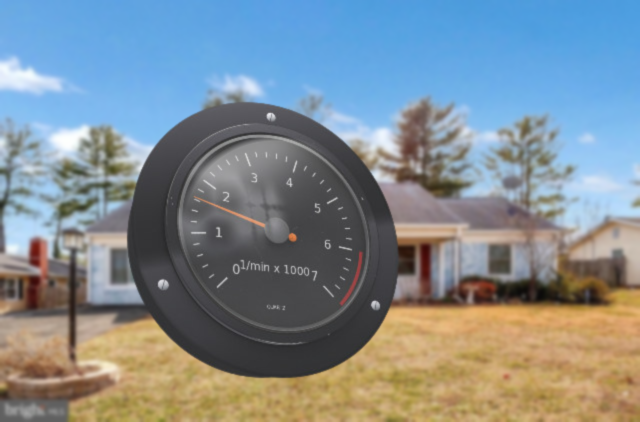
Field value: 1600 rpm
